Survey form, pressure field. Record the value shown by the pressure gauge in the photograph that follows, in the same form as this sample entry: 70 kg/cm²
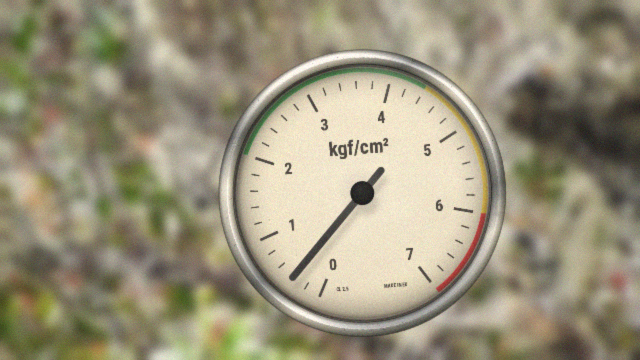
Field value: 0.4 kg/cm²
